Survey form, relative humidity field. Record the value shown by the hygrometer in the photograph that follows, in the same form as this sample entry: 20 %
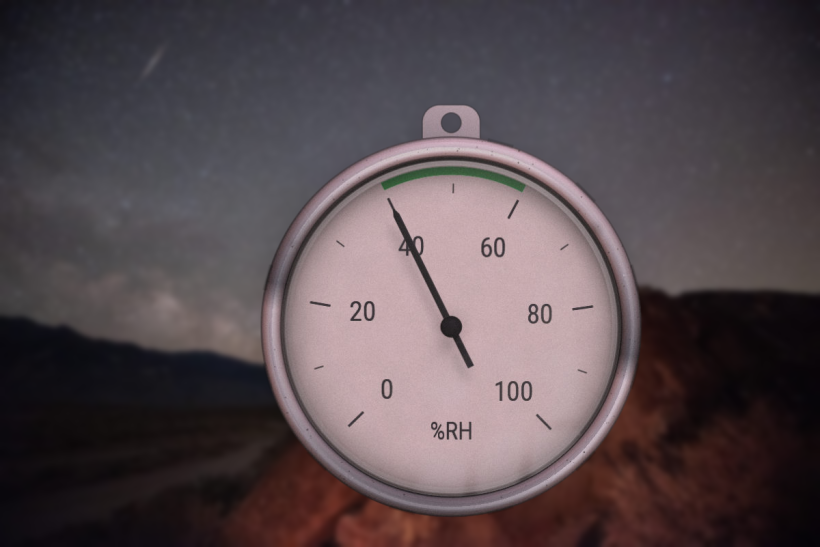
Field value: 40 %
